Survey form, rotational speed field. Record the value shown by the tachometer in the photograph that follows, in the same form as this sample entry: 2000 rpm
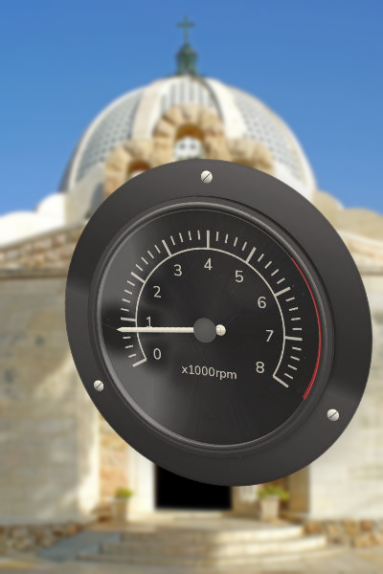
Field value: 800 rpm
